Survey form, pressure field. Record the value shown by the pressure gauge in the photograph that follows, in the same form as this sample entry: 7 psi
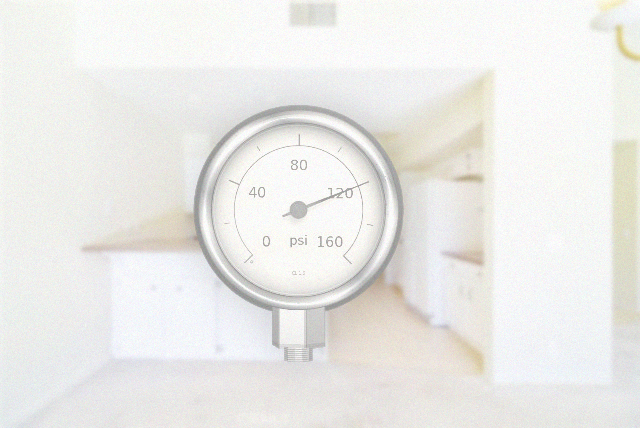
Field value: 120 psi
